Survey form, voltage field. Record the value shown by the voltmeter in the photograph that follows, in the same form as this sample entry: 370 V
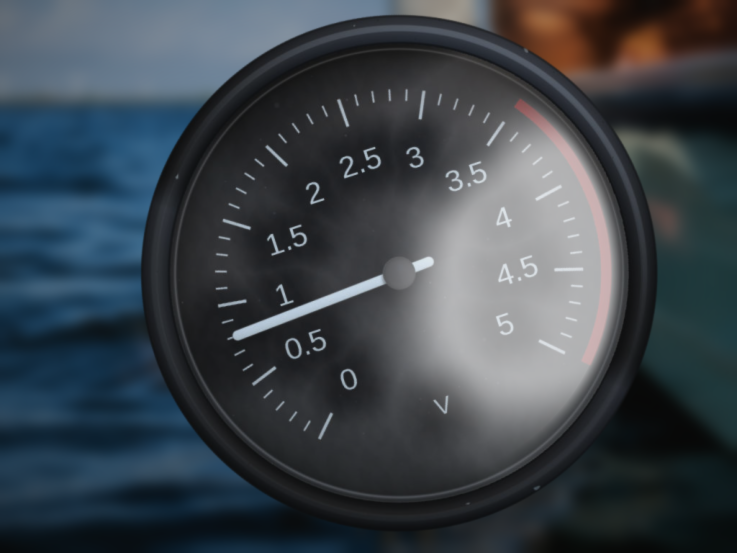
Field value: 0.8 V
